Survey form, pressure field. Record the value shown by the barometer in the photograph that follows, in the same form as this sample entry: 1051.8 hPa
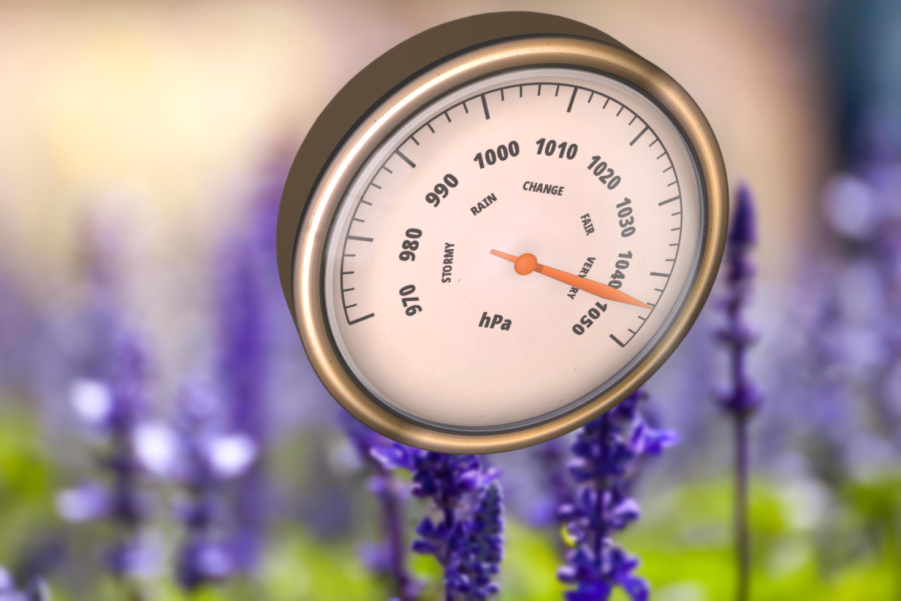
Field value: 1044 hPa
